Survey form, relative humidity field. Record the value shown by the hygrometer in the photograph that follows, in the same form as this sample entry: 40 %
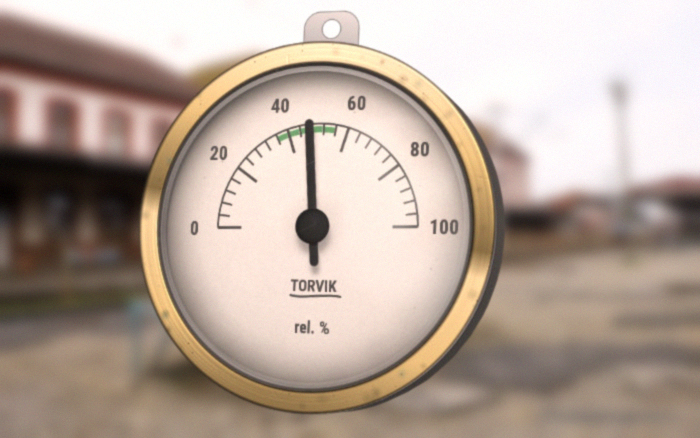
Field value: 48 %
